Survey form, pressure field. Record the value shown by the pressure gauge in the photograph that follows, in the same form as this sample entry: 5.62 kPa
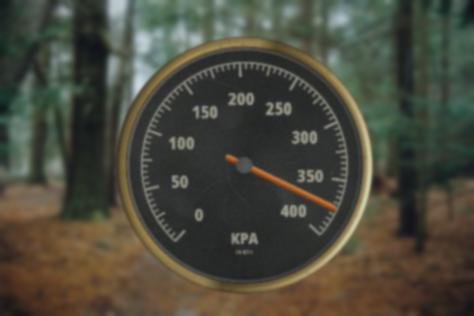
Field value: 375 kPa
